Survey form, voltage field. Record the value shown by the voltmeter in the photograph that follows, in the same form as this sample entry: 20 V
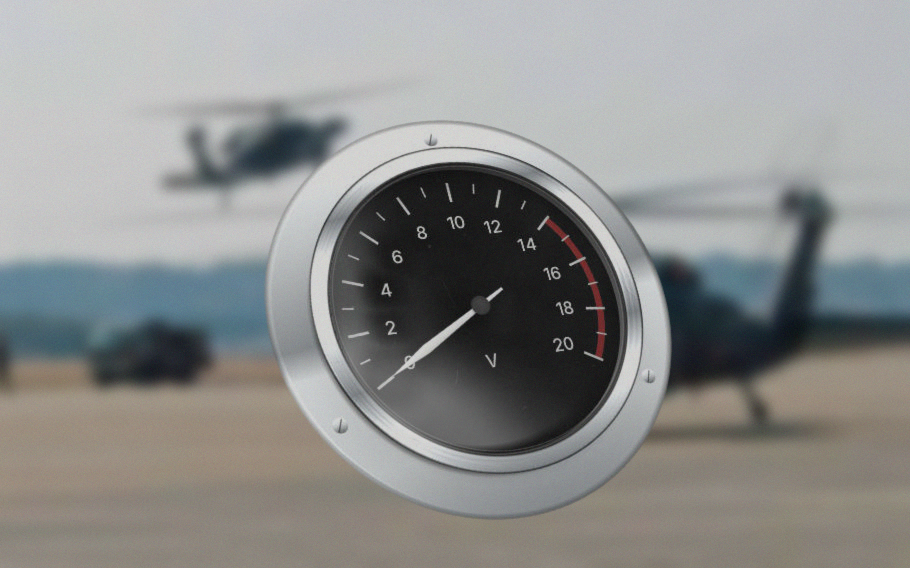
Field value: 0 V
